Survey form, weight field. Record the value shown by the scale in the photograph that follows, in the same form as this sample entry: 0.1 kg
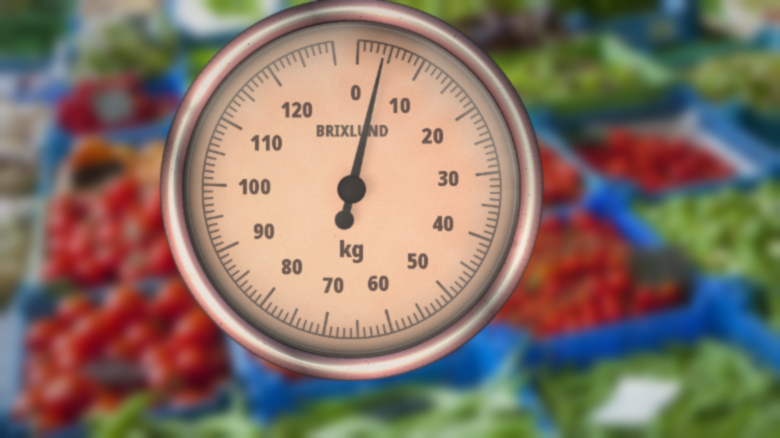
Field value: 4 kg
